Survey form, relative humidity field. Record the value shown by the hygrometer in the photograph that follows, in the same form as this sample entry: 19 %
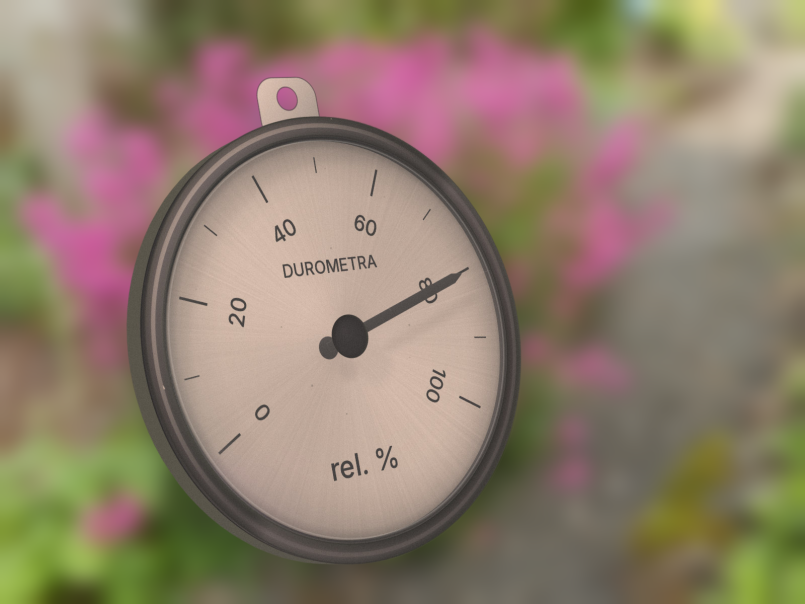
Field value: 80 %
